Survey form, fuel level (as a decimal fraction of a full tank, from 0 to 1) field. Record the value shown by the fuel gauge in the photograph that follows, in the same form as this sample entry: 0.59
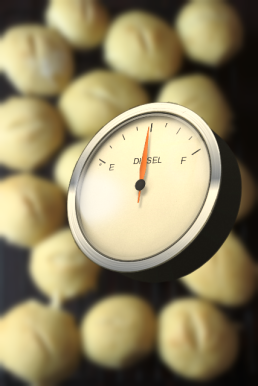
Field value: 0.5
